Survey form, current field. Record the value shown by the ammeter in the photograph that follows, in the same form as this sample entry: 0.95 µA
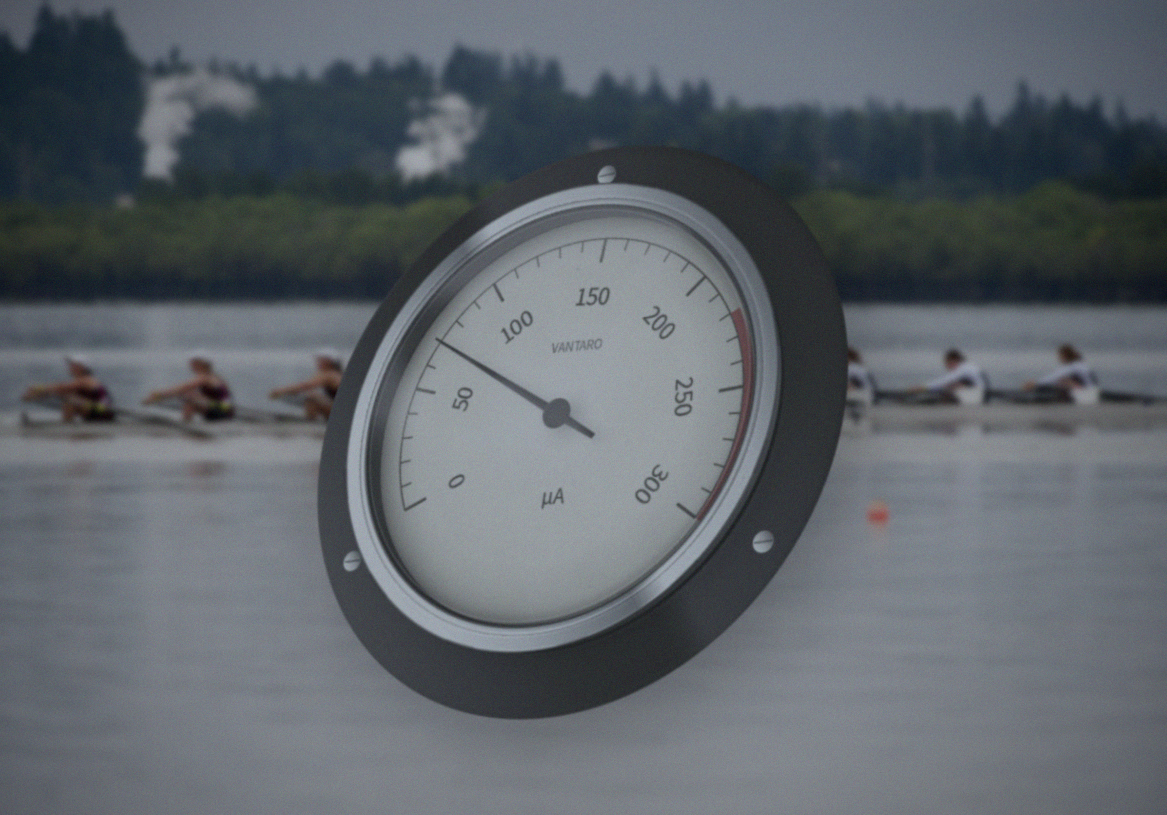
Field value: 70 µA
